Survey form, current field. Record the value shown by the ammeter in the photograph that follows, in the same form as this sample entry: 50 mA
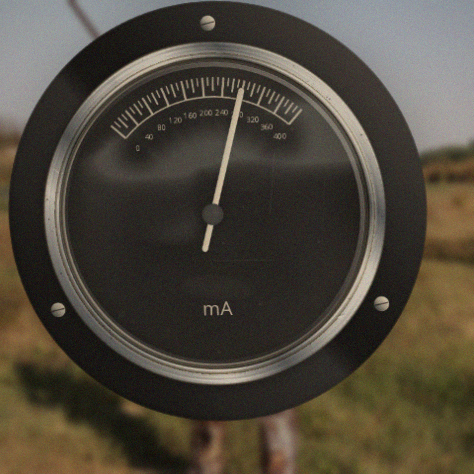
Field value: 280 mA
